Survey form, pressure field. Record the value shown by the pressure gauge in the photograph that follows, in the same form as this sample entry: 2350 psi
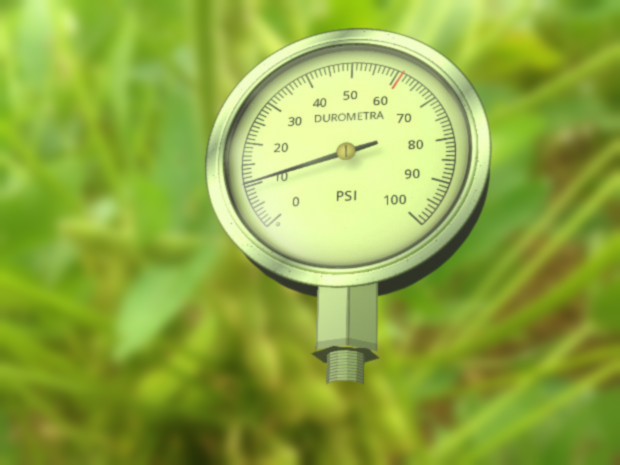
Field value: 10 psi
